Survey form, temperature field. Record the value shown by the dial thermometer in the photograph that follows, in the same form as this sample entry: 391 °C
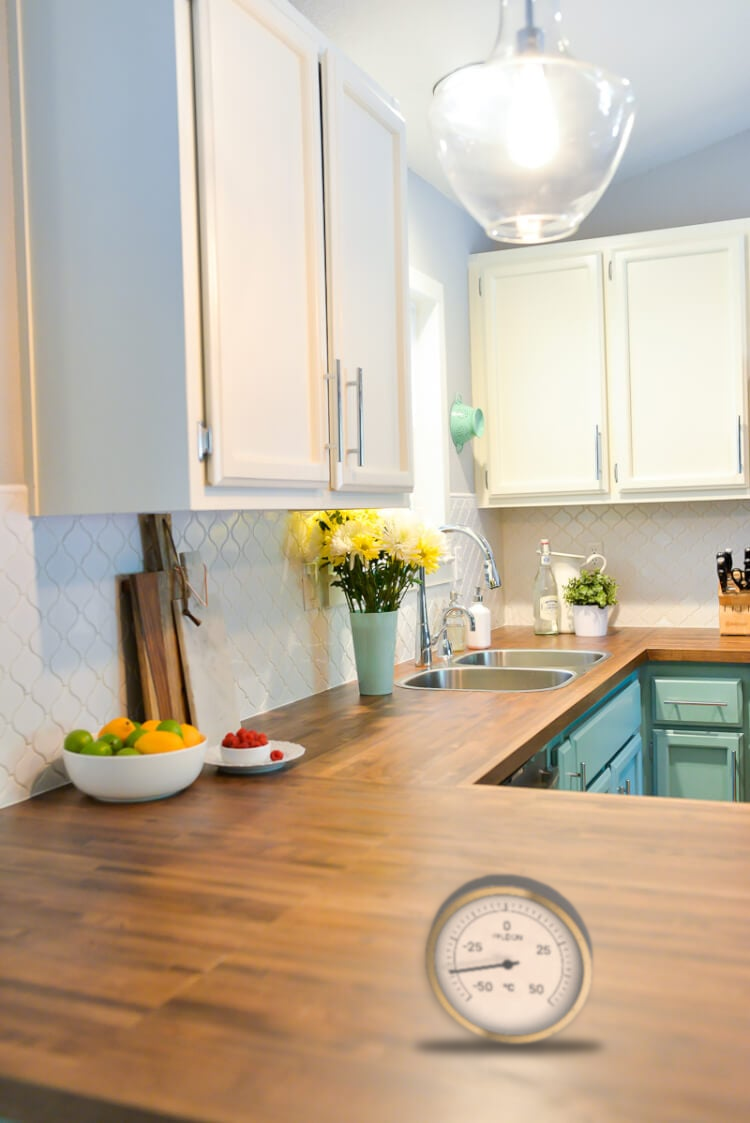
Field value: -37.5 °C
